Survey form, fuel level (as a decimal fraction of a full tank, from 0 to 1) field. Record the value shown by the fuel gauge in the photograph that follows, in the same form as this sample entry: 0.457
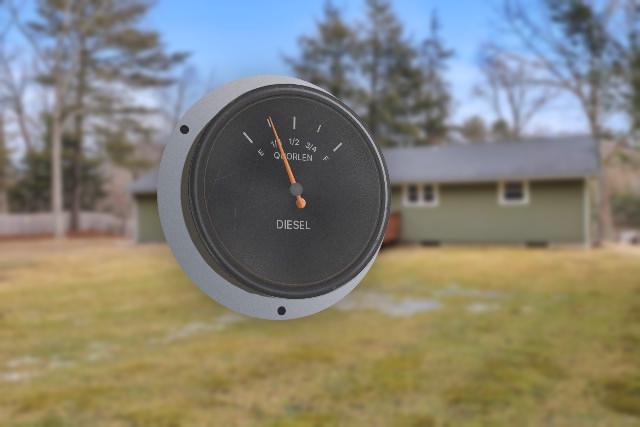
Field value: 0.25
